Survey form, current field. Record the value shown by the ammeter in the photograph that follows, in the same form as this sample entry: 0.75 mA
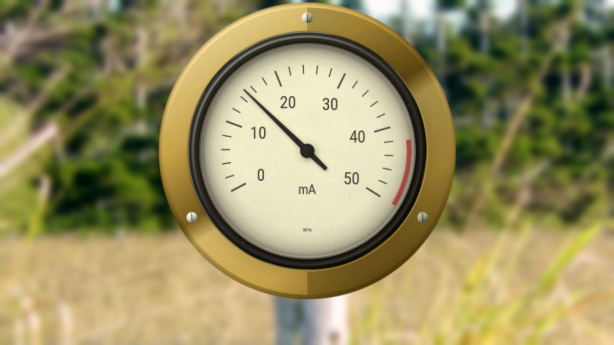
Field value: 15 mA
